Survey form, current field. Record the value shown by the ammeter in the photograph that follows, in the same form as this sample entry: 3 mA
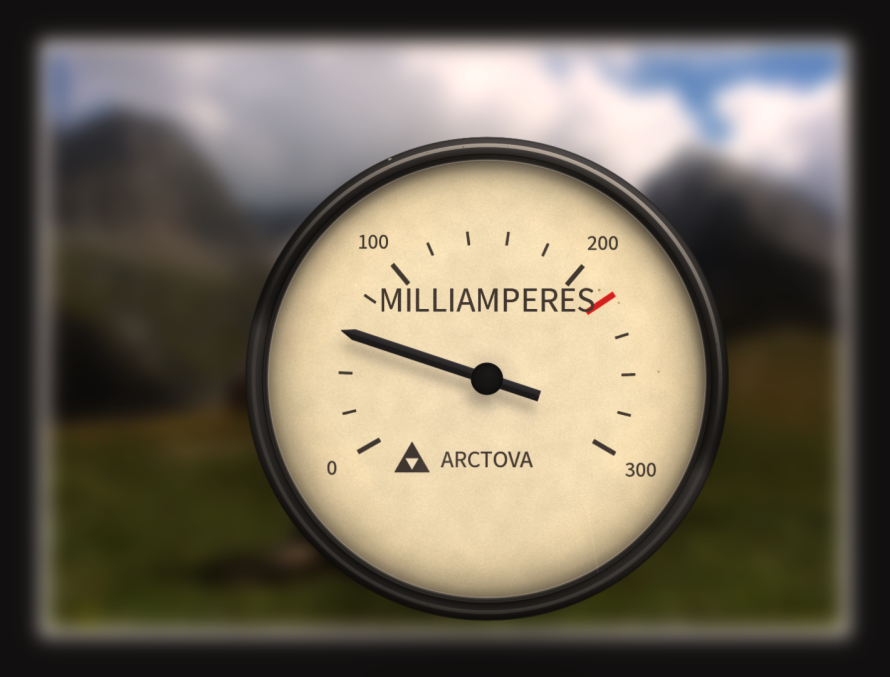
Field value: 60 mA
